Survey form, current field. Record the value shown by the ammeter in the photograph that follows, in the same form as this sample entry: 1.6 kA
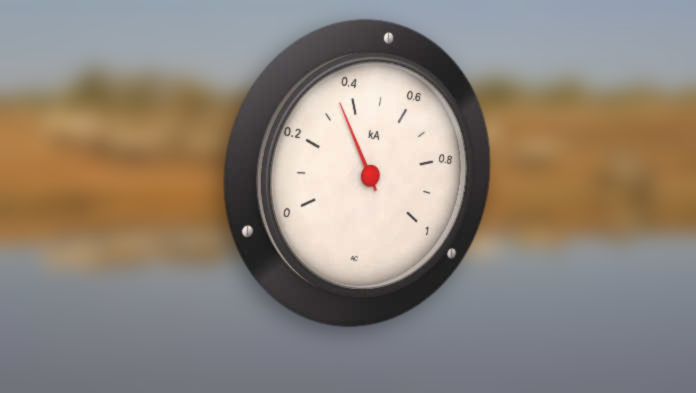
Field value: 0.35 kA
